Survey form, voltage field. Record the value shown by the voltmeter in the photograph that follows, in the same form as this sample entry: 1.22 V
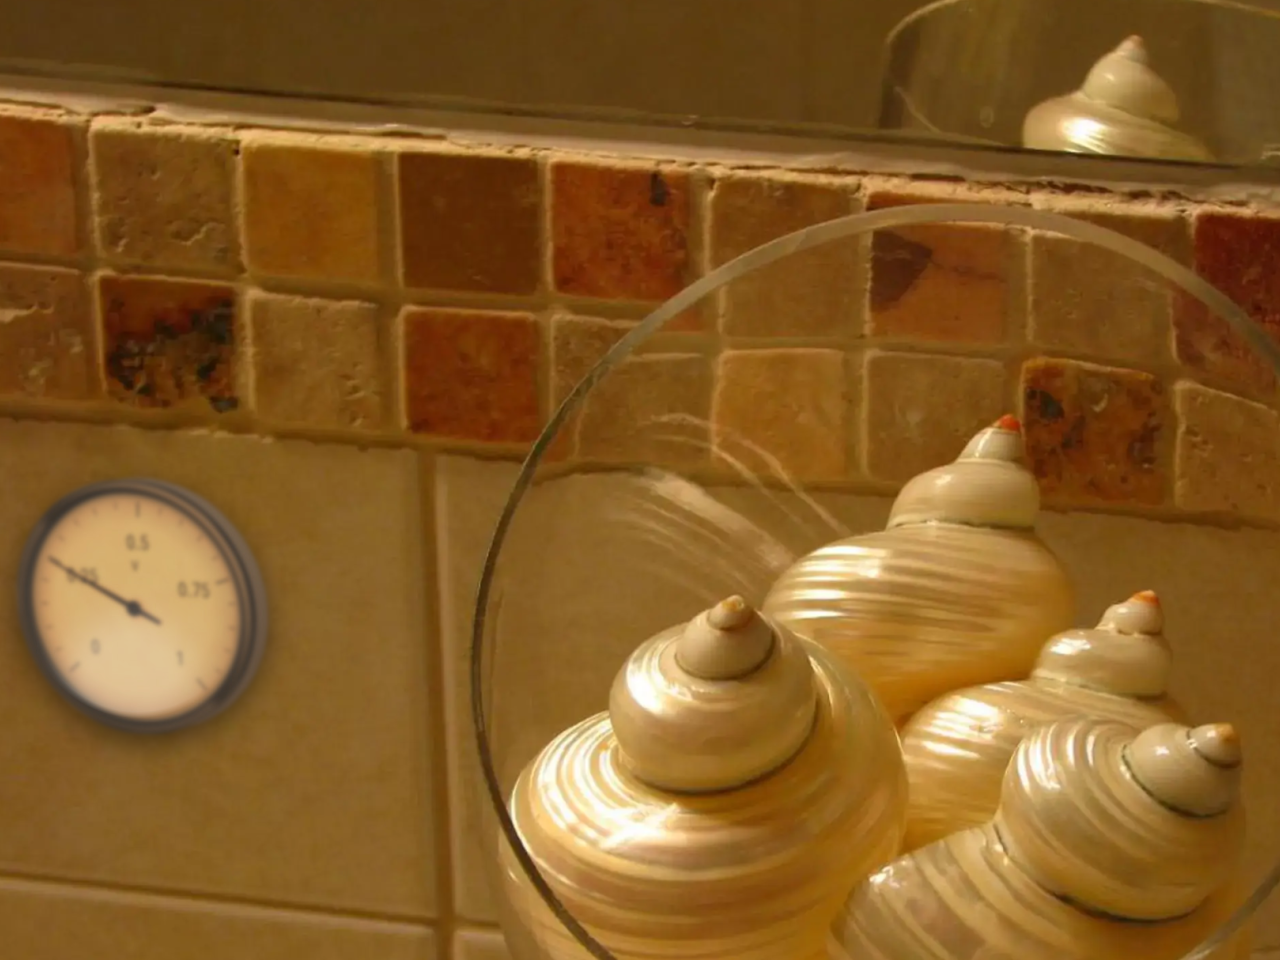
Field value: 0.25 V
